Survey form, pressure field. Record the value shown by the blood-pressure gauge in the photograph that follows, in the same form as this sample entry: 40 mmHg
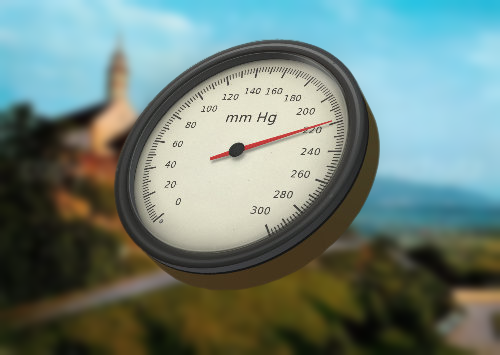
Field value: 220 mmHg
